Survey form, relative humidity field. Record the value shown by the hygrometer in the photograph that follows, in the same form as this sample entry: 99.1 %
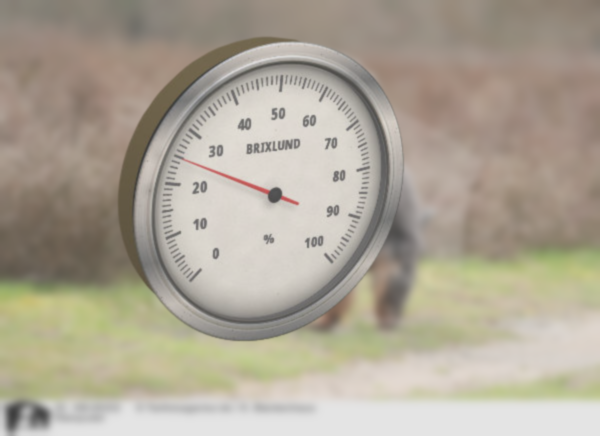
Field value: 25 %
